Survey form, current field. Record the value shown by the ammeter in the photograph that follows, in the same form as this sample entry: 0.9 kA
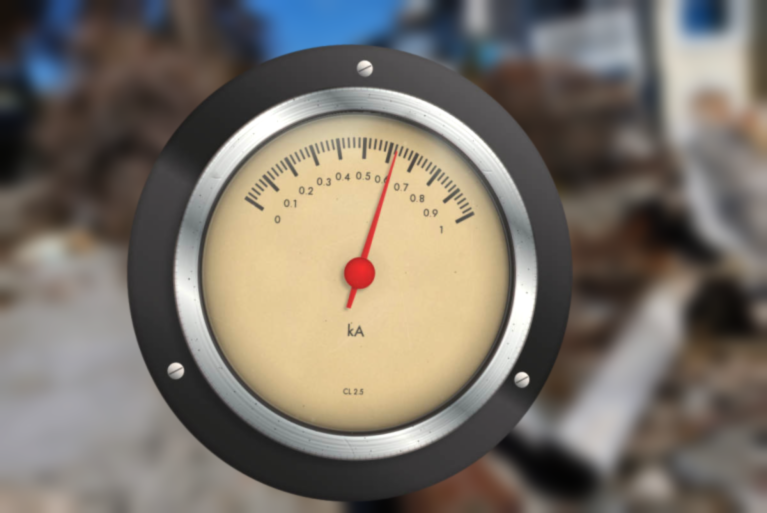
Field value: 0.62 kA
